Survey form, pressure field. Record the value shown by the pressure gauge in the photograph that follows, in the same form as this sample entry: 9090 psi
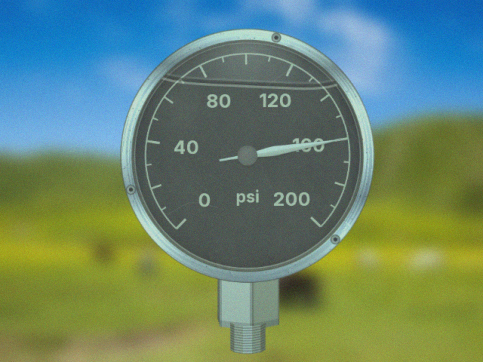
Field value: 160 psi
